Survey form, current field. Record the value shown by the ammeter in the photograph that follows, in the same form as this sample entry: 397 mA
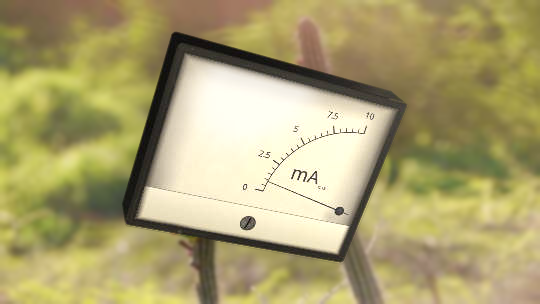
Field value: 1 mA
